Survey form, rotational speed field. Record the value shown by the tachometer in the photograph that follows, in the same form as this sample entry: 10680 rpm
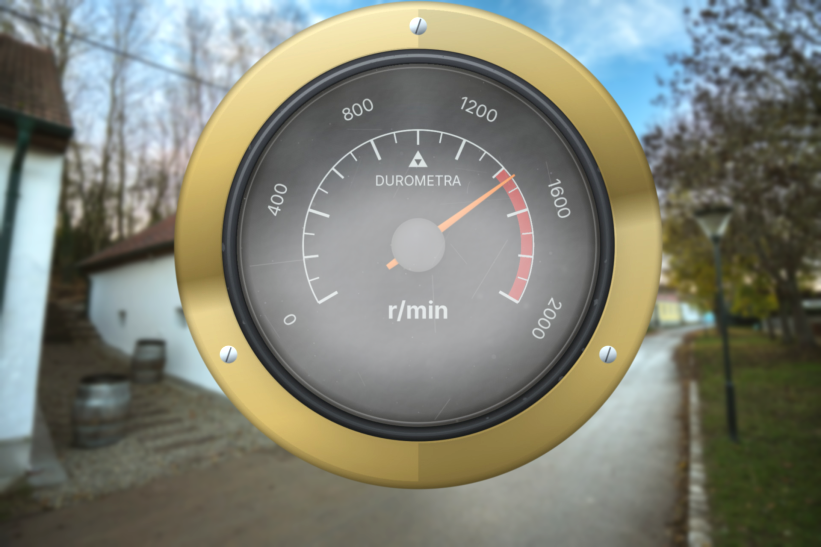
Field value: 1450 rpm
